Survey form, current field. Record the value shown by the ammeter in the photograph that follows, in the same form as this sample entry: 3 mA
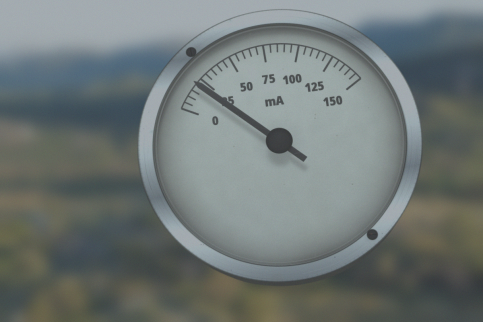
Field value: 20 mA
